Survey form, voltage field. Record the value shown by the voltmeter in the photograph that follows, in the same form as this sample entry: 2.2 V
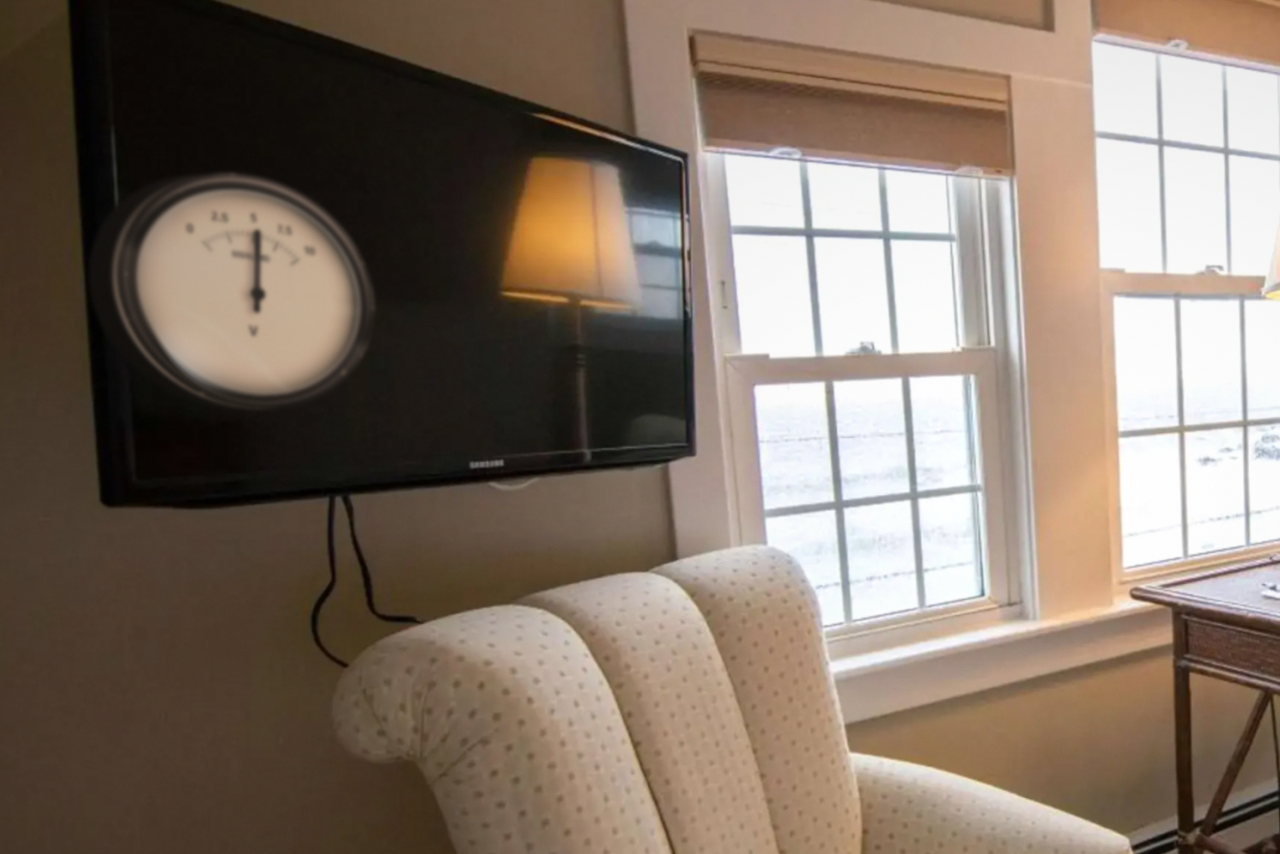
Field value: 5 V
